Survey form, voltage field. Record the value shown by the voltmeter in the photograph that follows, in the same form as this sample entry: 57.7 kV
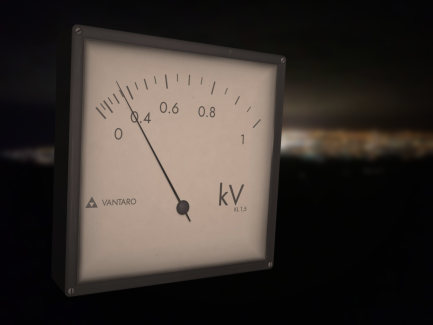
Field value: 0.35 kV
